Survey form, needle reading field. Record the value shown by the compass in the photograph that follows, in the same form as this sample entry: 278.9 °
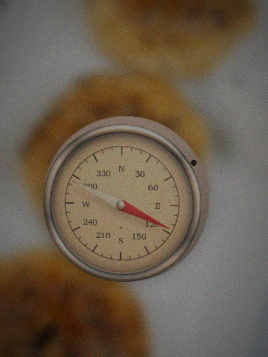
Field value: 115 °
